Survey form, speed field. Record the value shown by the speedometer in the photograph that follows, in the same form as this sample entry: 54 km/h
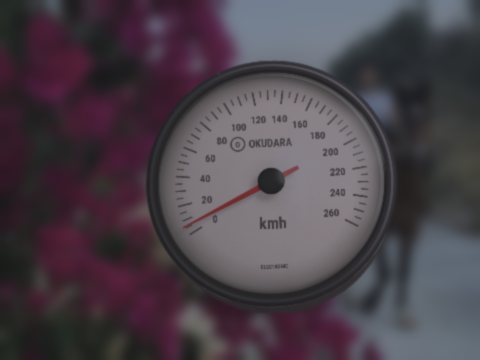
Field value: 5 km/h
